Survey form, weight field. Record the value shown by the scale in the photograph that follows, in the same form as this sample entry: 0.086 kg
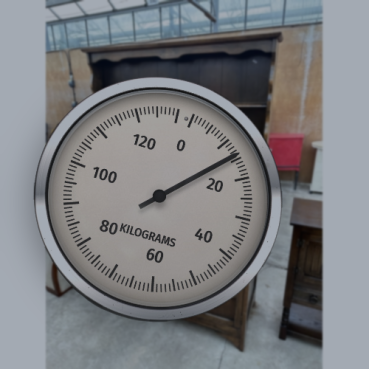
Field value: 14 kg
